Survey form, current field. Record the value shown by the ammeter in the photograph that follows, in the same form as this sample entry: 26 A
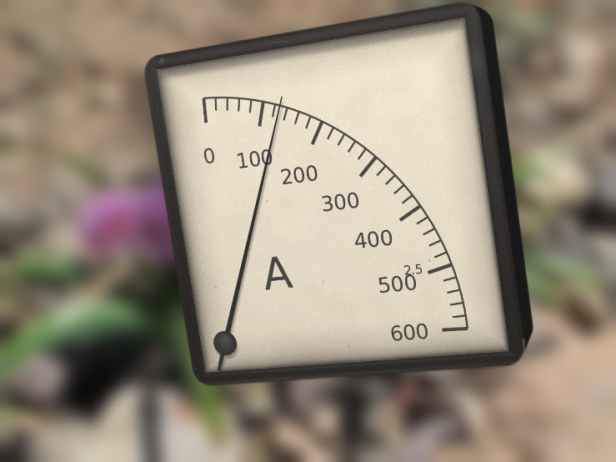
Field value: 130 A
